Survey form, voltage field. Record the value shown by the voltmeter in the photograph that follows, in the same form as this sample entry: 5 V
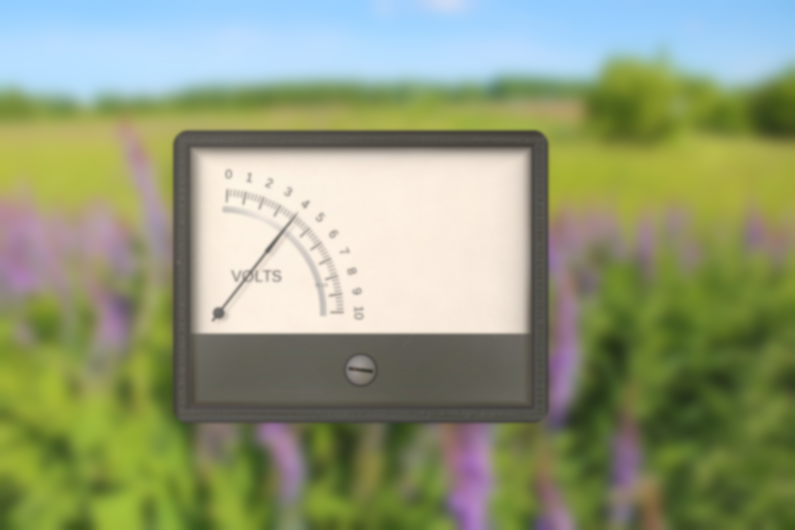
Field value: 4 V
